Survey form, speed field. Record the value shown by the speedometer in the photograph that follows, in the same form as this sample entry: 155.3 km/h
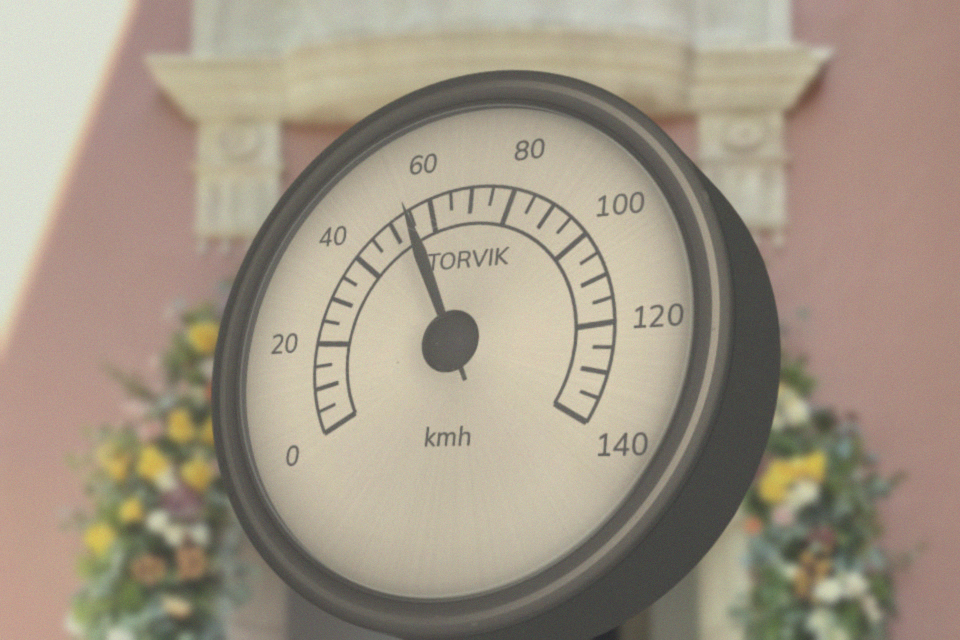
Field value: 55 km/h
